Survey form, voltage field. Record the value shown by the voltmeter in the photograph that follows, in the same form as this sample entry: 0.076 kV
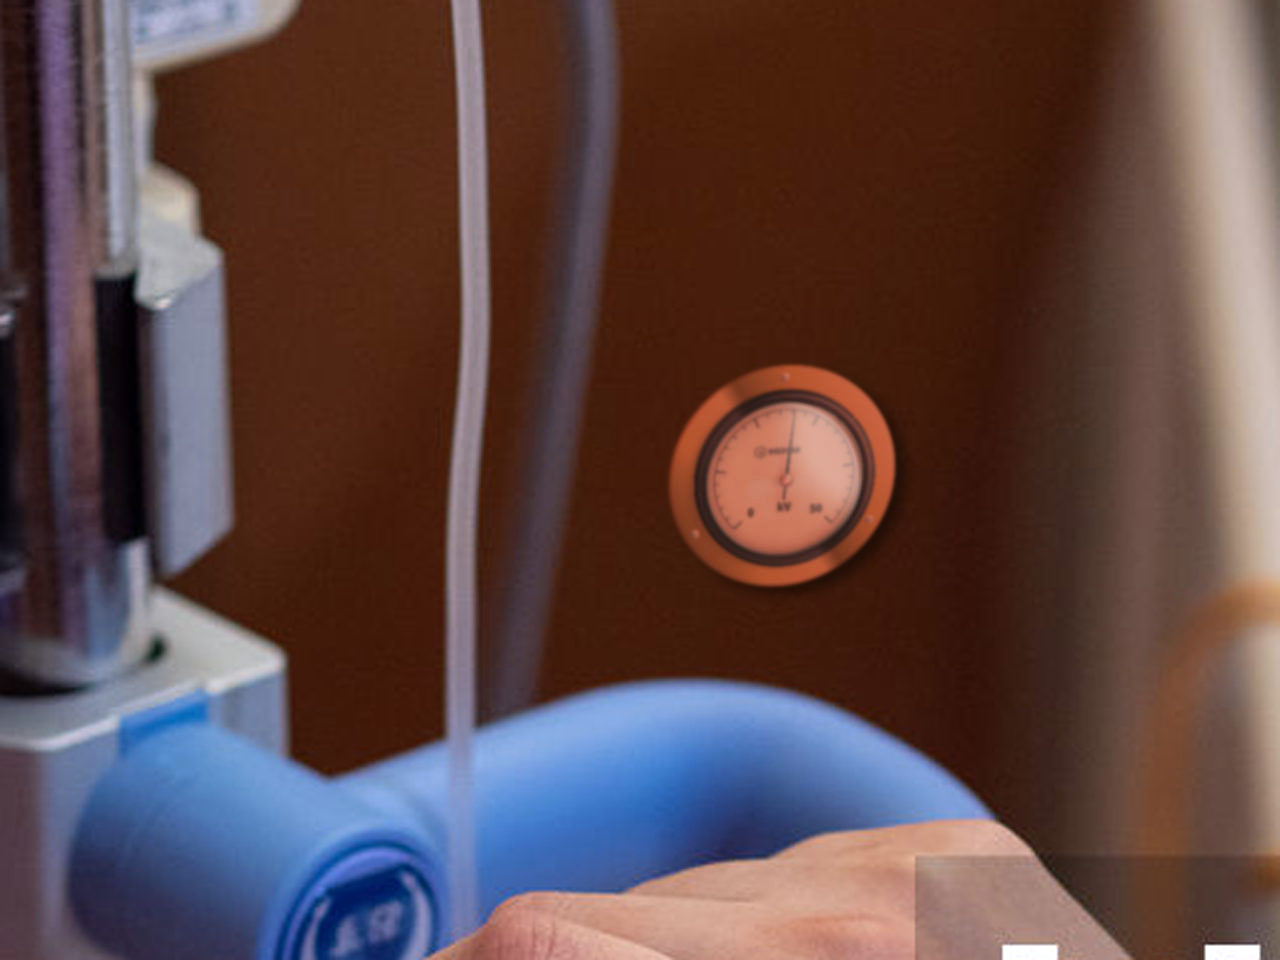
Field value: 26 kV
